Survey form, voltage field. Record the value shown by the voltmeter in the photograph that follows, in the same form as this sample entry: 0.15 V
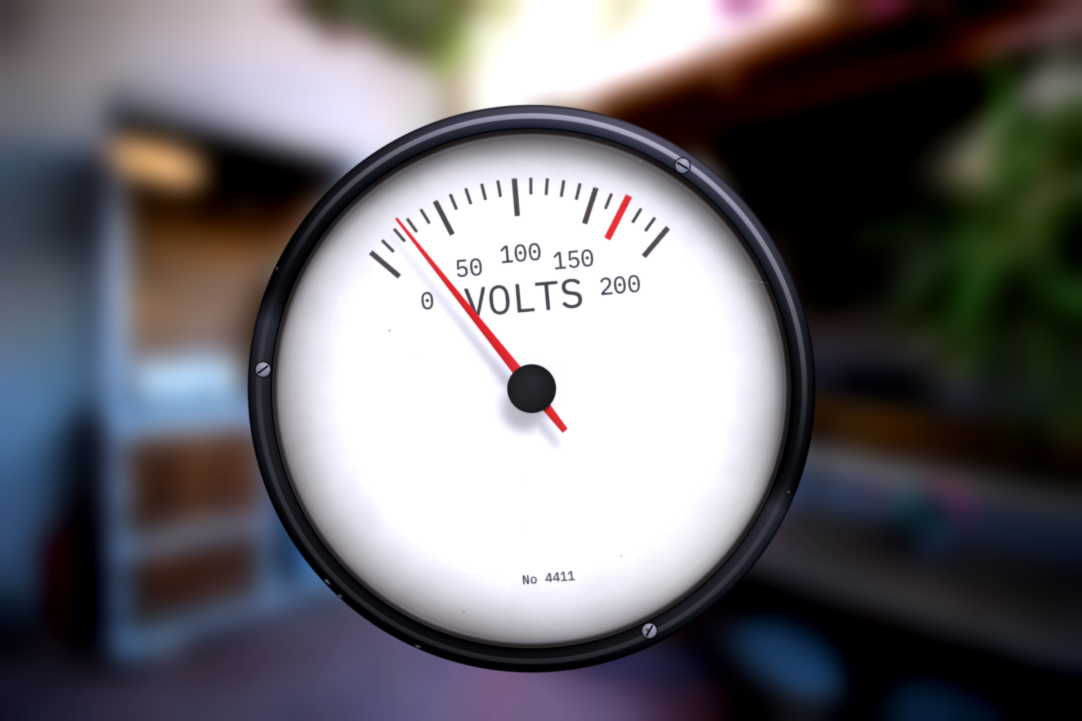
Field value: 25 V
